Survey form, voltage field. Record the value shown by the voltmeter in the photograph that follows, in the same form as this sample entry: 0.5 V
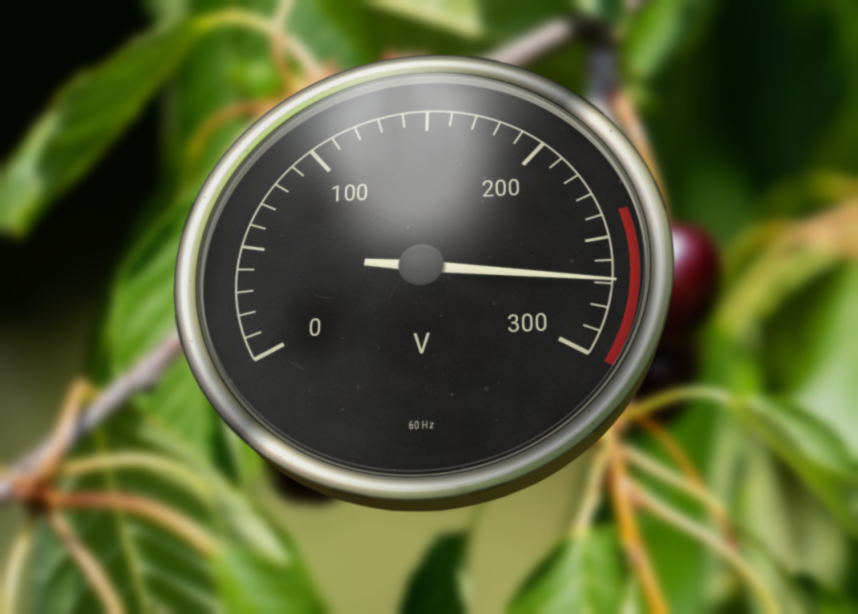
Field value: 270 V
